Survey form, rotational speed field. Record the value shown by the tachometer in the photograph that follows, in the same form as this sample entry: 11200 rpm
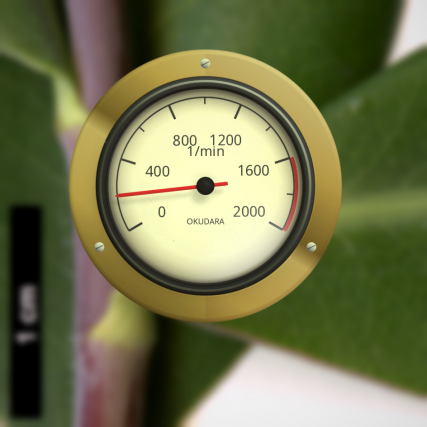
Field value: 200 rpm
